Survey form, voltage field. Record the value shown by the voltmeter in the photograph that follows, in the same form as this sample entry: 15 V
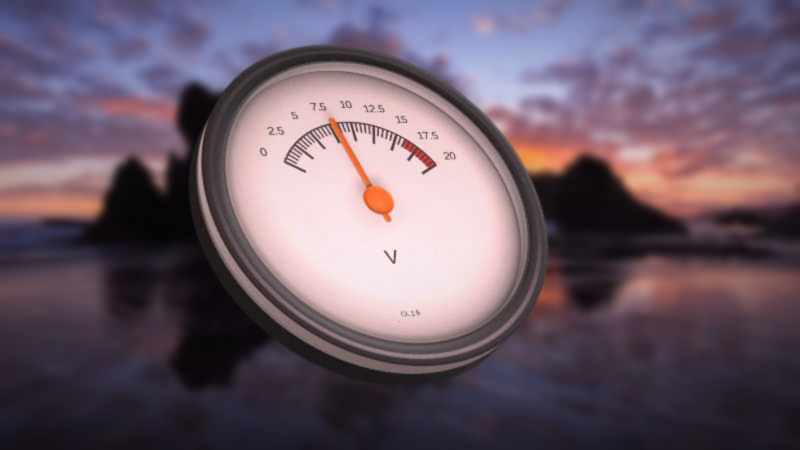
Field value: 7.5 V
